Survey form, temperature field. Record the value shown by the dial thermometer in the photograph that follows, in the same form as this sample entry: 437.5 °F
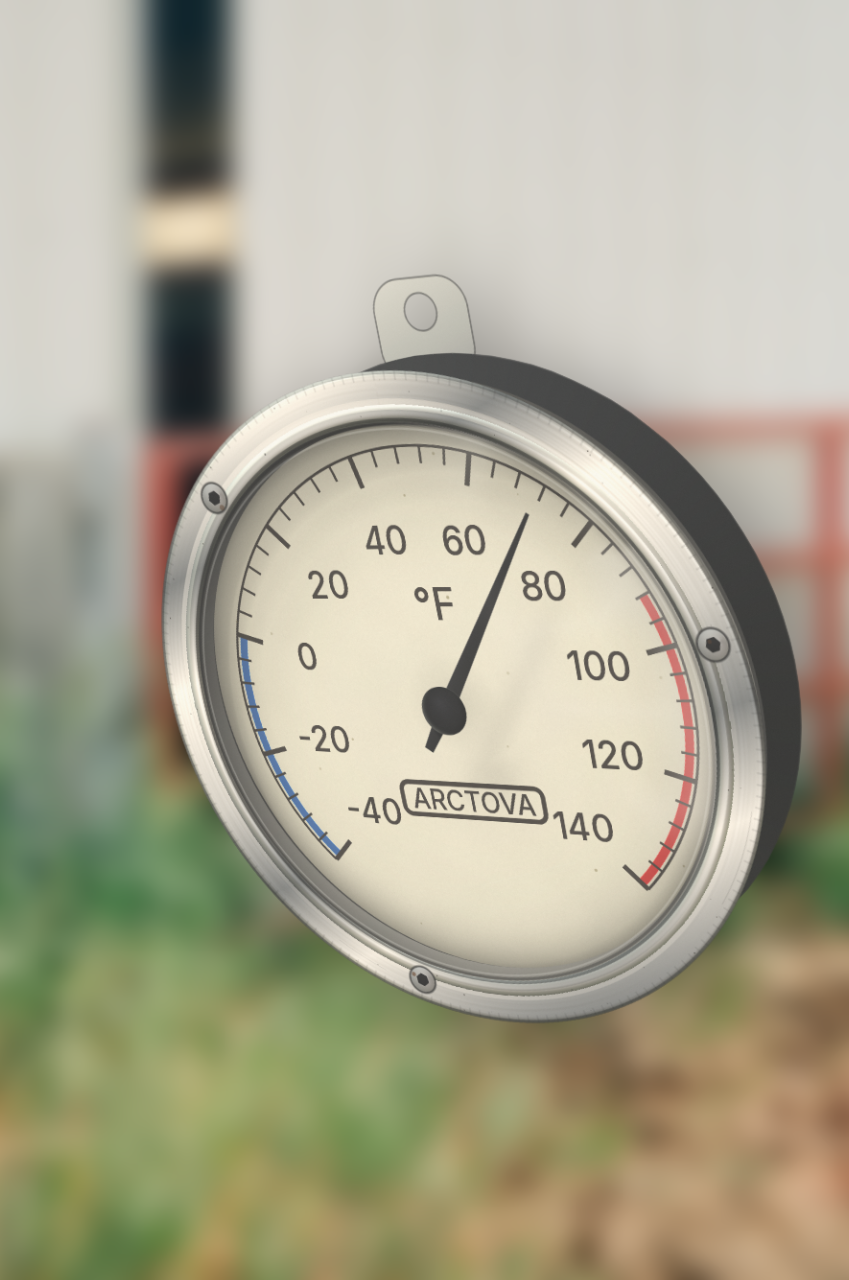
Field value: 72 °F
